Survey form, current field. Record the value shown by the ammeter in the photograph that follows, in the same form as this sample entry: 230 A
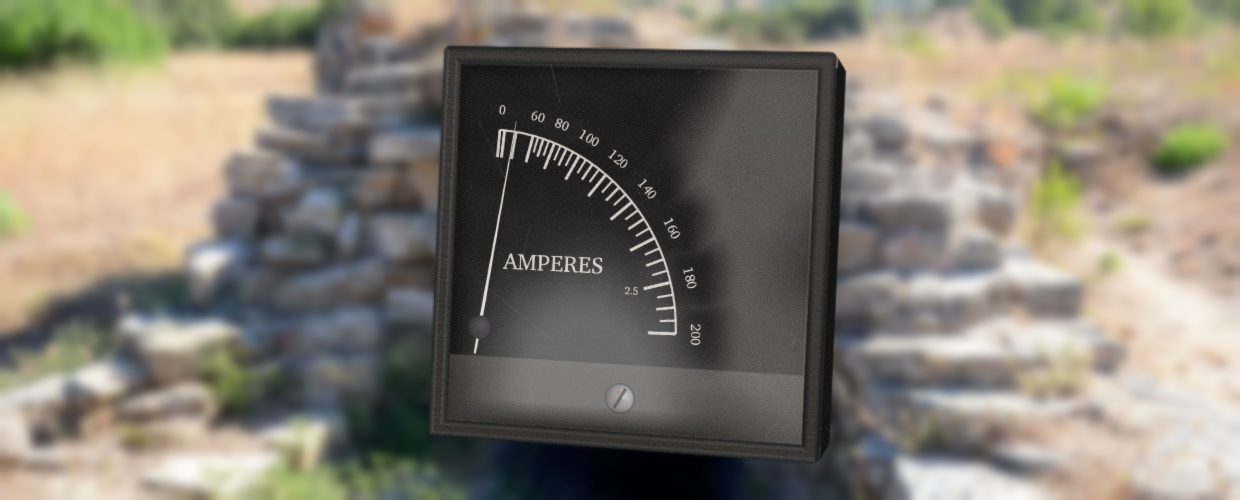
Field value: 40 A
